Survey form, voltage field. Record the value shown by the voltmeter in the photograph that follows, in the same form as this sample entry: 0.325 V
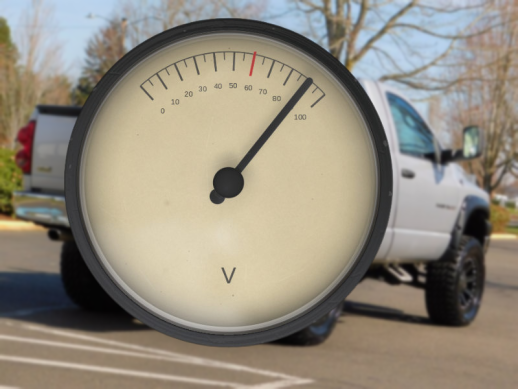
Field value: 90 V
